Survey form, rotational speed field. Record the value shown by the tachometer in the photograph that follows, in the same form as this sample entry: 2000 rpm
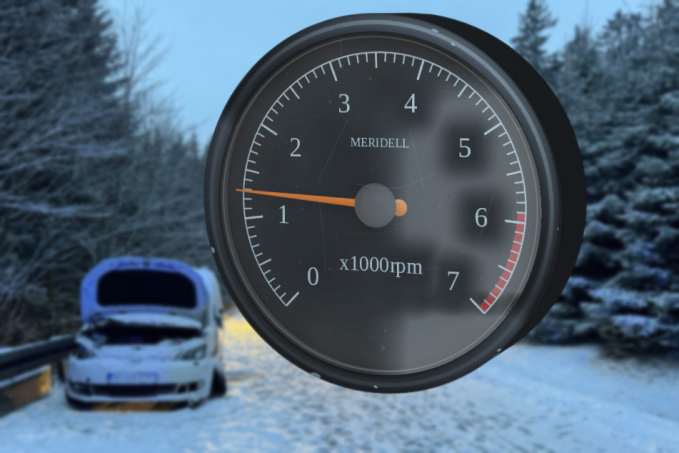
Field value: 1300 rpm
